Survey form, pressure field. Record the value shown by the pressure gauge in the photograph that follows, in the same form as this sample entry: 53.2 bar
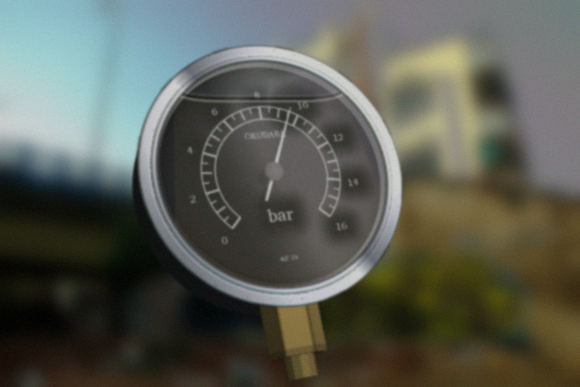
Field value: 9.5 bar
